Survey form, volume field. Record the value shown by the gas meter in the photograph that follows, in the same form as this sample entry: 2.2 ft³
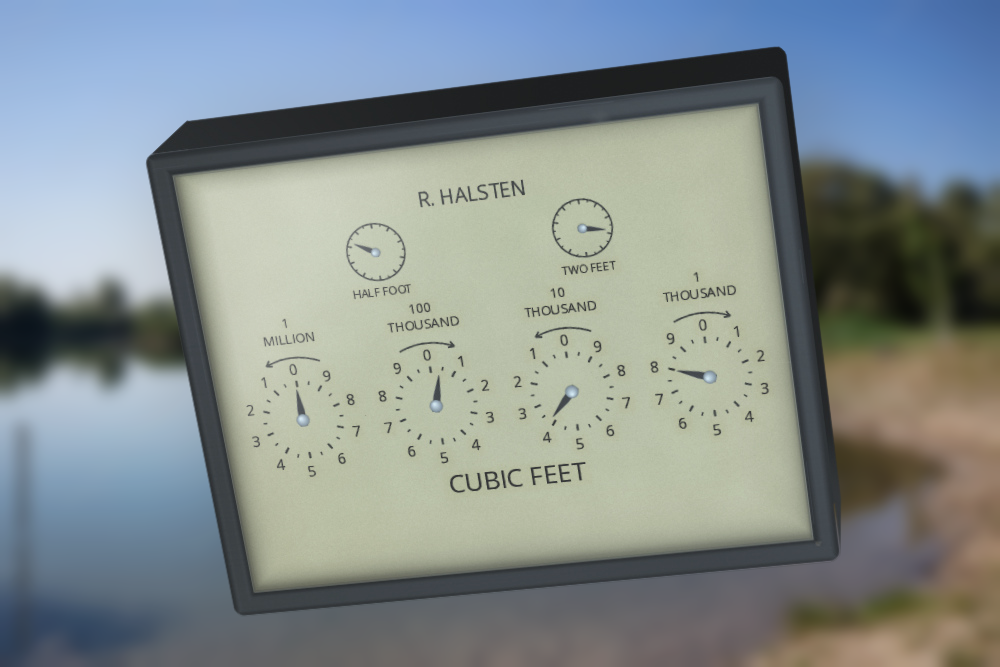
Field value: 3800 ft³
